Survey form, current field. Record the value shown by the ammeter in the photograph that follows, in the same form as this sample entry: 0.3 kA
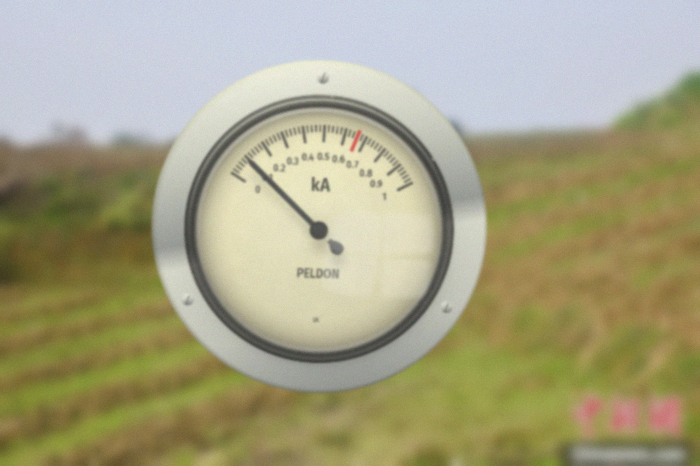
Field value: 0.1 kA
